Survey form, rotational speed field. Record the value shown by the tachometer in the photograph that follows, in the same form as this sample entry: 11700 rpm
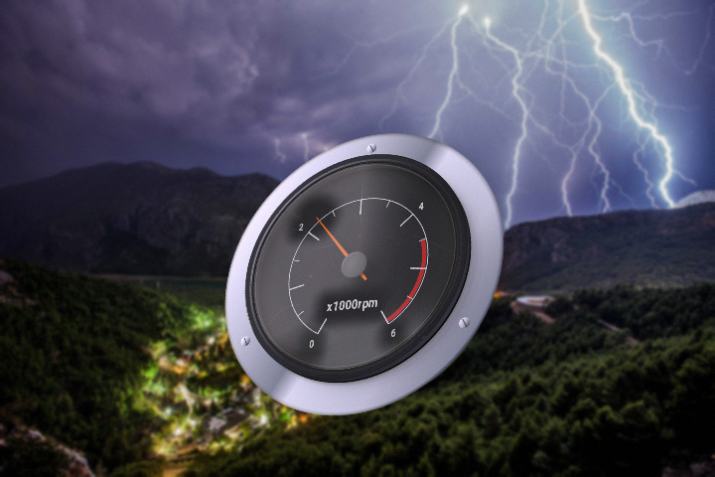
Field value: 2250 rpm
